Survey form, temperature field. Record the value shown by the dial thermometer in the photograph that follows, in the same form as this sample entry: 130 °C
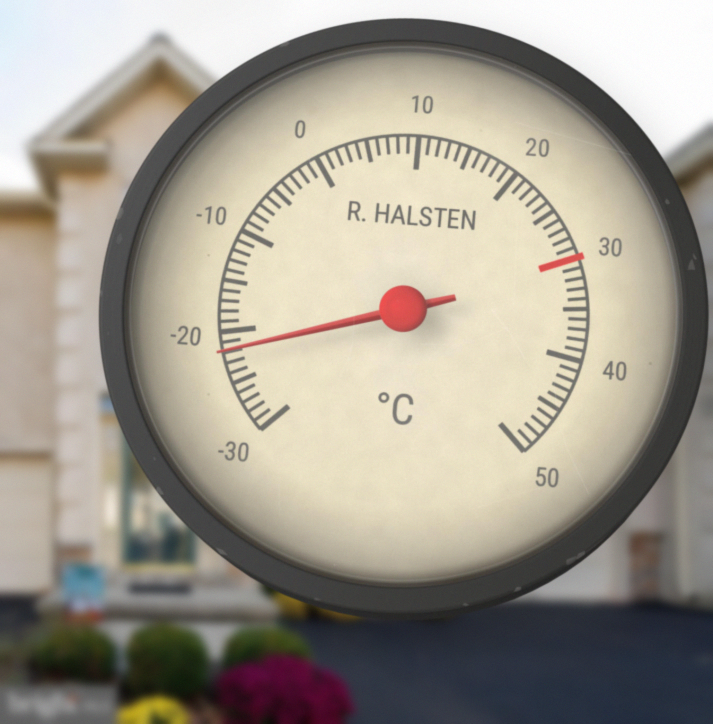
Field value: -22 °C
